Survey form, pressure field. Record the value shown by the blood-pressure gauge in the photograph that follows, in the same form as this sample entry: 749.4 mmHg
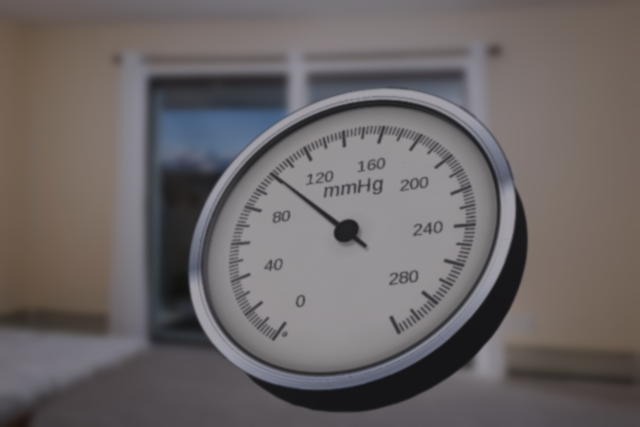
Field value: 100 mmHg
